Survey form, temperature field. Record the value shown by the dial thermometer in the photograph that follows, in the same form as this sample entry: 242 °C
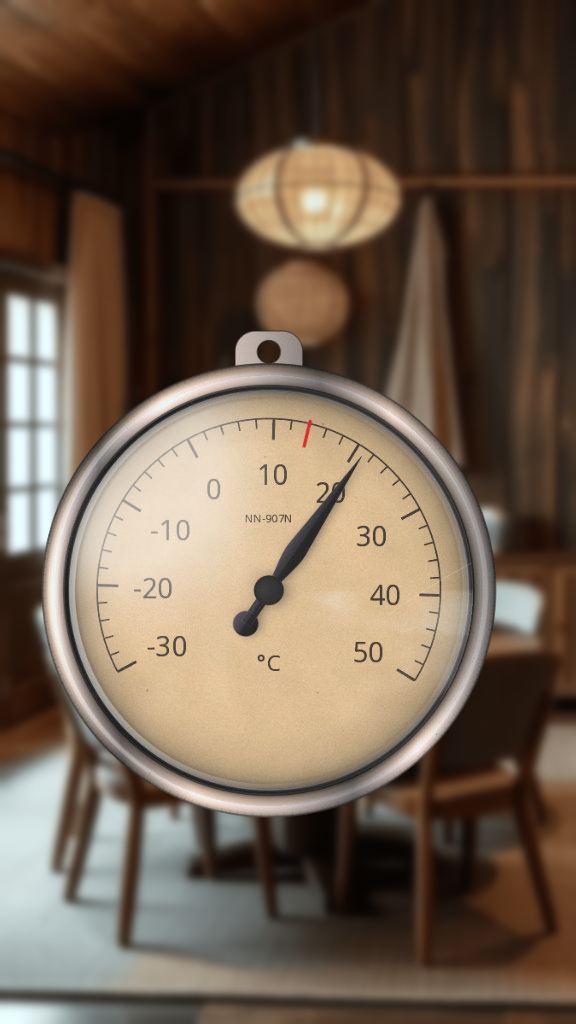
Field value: 21 °C
